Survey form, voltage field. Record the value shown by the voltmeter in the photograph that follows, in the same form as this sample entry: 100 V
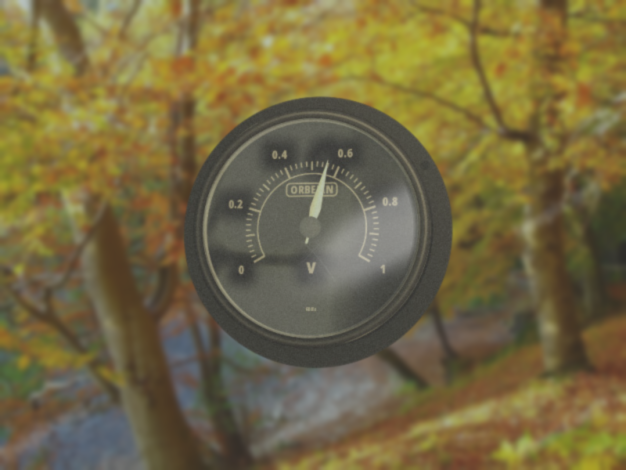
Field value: 0.56 V
